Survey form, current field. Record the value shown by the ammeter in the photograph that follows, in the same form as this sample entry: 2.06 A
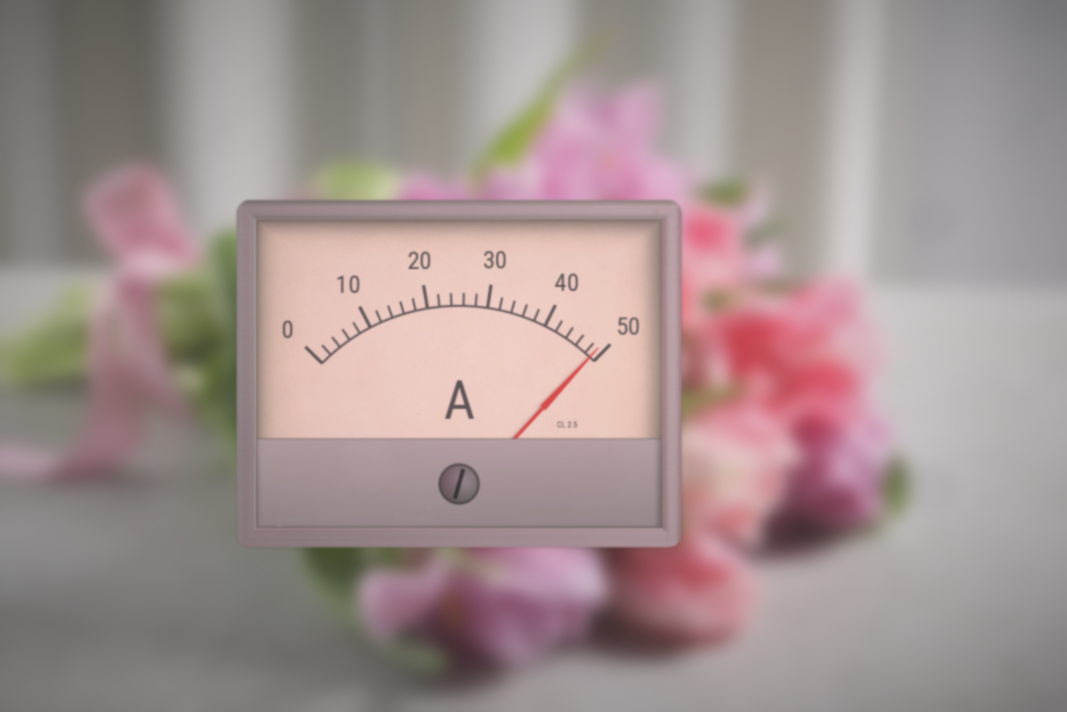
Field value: 49 A
